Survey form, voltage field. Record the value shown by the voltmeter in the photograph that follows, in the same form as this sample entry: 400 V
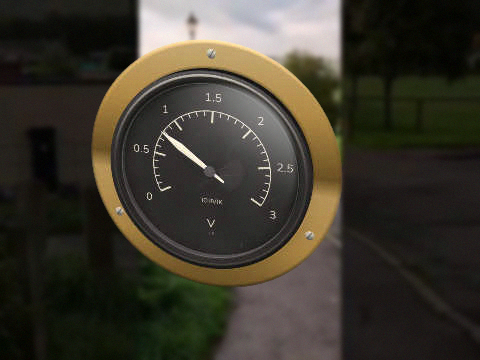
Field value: 0.8 V
